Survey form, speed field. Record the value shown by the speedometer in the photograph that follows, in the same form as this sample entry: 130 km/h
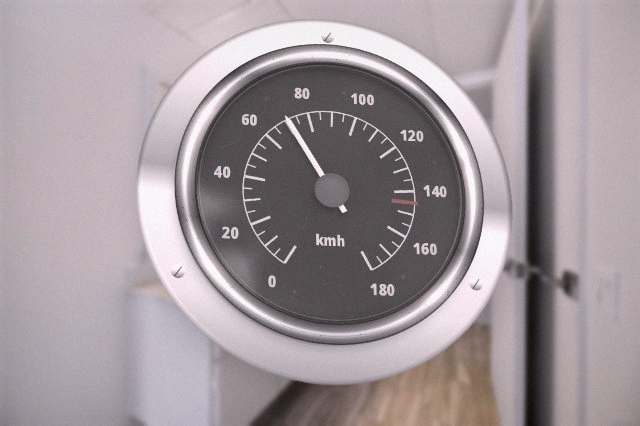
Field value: 70 km/h
